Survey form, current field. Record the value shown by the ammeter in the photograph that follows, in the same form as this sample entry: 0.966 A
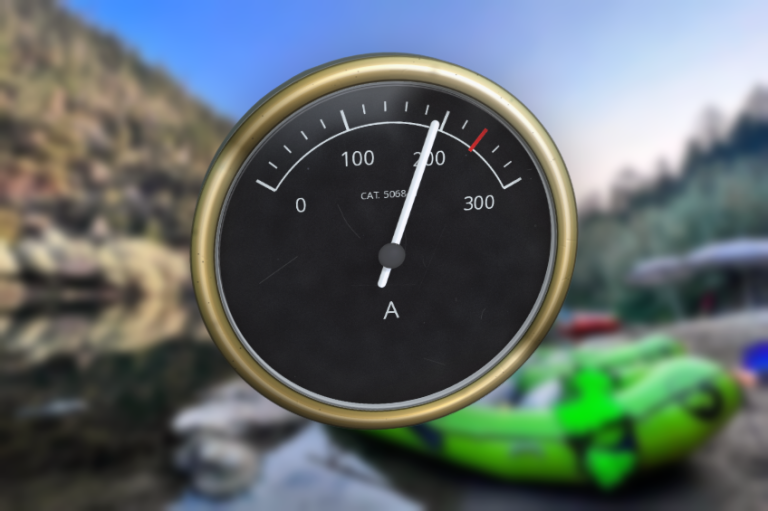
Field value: 190 A
